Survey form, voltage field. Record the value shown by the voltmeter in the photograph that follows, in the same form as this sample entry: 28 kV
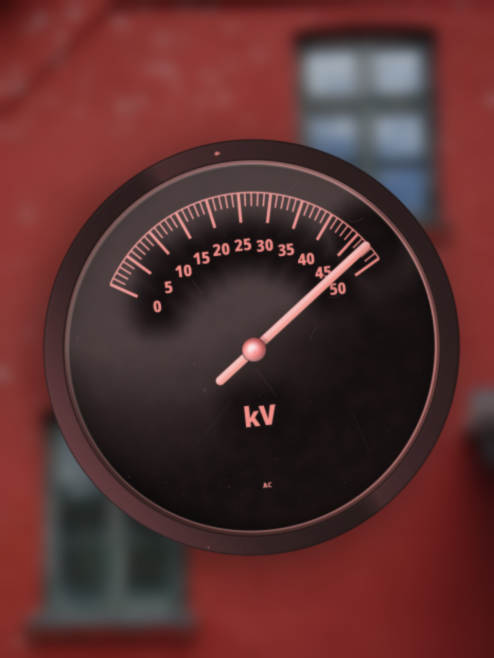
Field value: 47 kV
